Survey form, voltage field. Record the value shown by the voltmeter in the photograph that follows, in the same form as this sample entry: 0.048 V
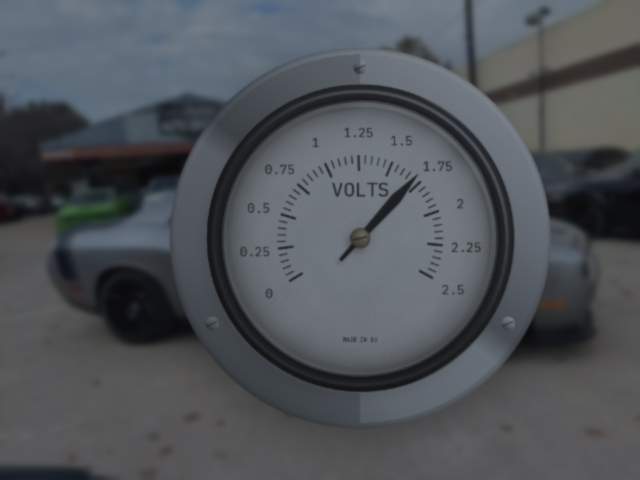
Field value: 1.7 V
